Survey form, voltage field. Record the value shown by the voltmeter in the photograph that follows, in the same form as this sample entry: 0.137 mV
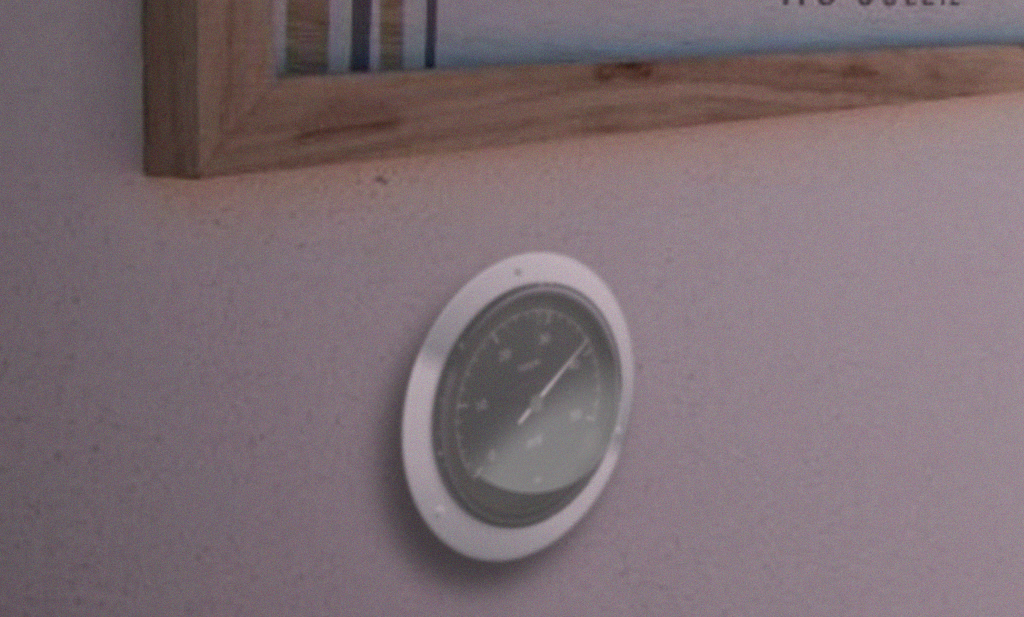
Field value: 38 mV
